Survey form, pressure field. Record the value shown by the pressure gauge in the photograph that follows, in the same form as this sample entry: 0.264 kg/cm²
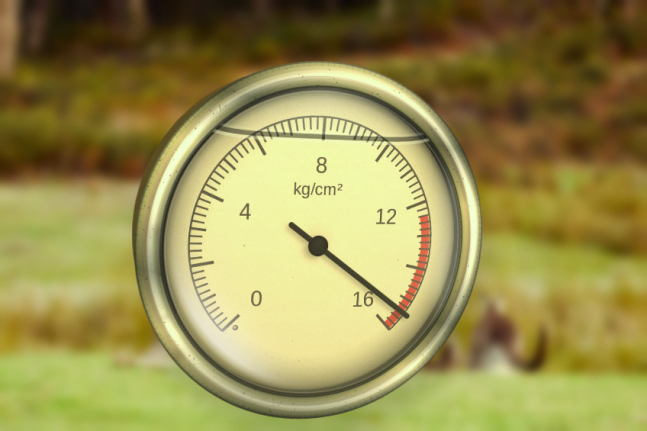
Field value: 15.4 kg/cm²
